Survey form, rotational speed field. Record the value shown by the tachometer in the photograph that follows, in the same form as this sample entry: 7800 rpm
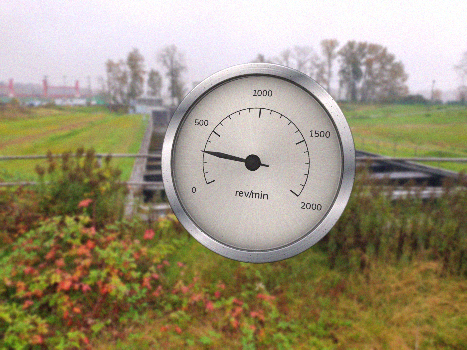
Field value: 300 rpm
